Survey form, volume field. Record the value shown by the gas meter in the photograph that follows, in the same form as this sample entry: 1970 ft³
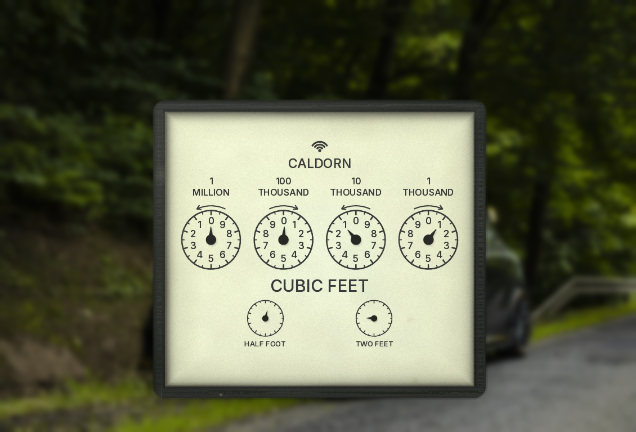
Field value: 1100 ft³
